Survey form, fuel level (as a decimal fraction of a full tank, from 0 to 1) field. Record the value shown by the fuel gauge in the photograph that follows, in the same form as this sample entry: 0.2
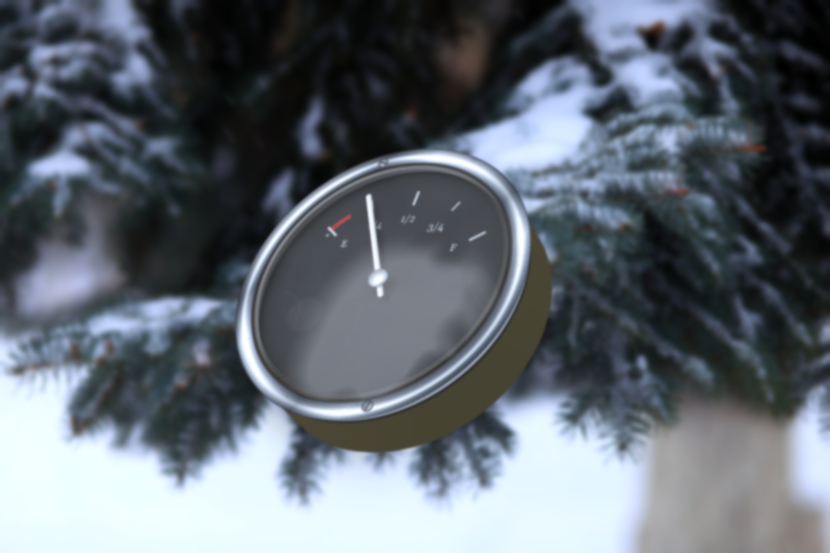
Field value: 0.25
